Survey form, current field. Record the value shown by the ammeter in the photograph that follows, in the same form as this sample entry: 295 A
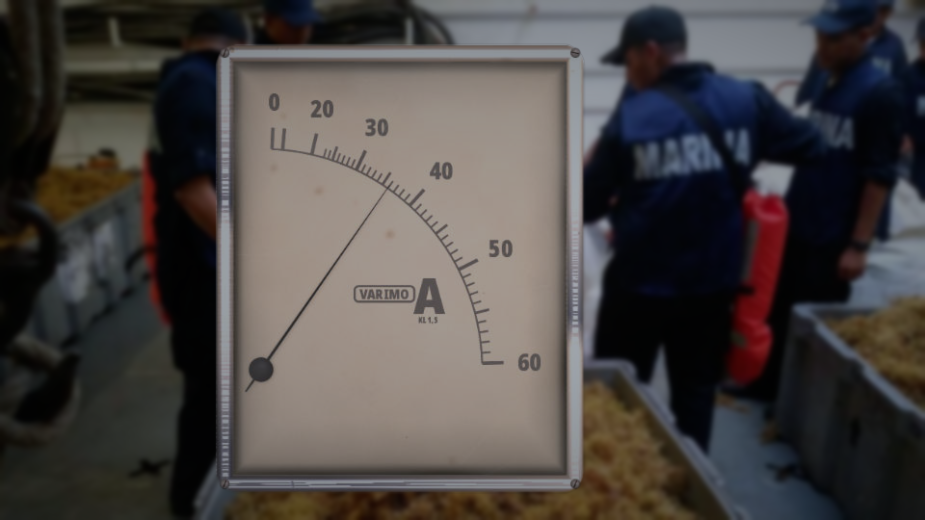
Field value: 36 A
